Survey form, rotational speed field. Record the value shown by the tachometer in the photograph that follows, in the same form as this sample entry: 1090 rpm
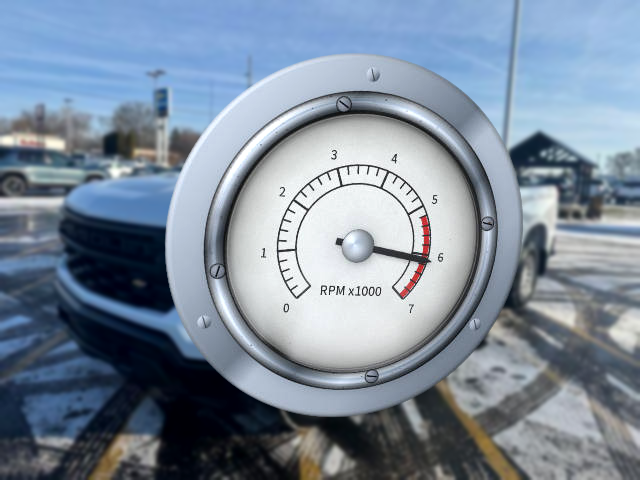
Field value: 6100 rpm
